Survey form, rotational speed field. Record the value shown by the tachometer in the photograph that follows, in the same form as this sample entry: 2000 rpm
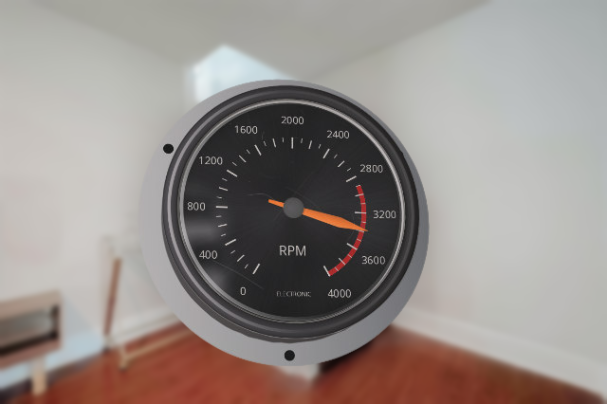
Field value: 3400 rpm
